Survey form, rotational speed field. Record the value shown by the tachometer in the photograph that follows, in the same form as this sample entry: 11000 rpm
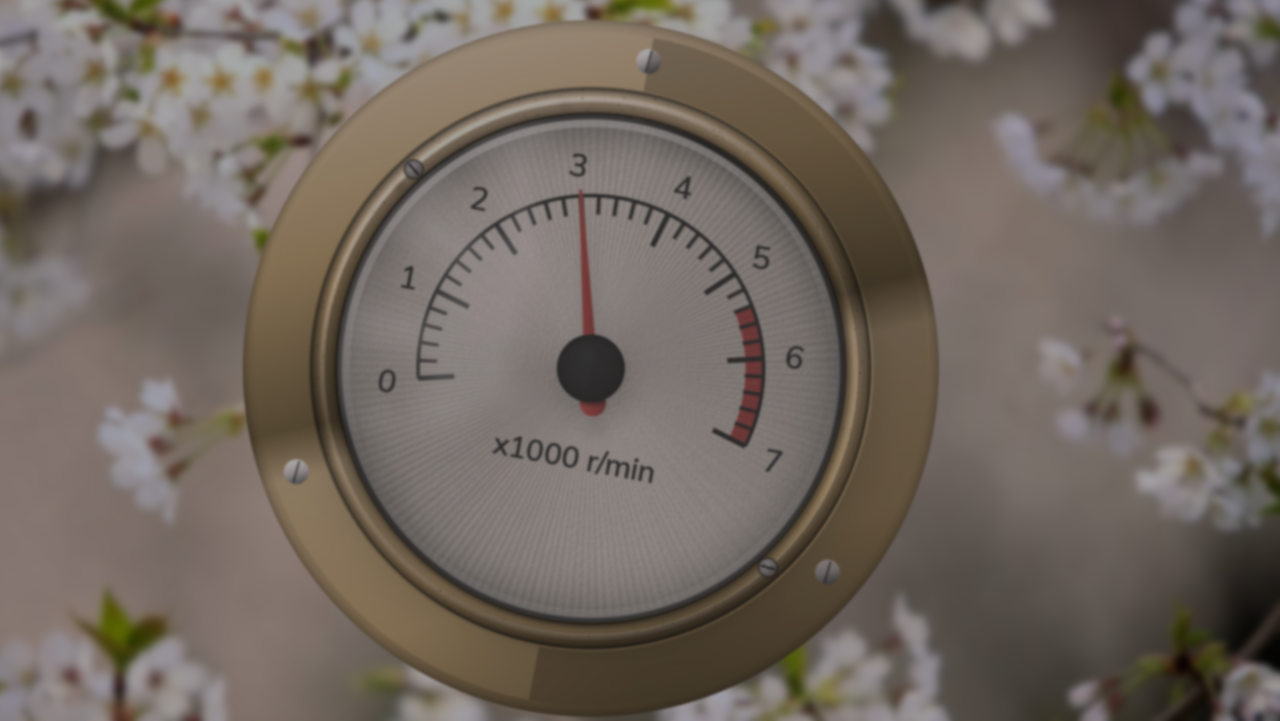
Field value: 3000 rpm
